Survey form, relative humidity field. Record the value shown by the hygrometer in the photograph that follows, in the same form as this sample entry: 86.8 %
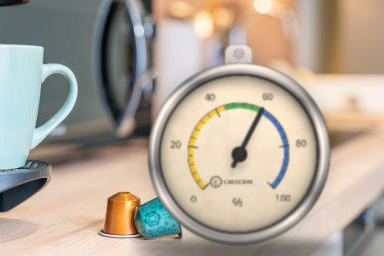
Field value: 60 %
